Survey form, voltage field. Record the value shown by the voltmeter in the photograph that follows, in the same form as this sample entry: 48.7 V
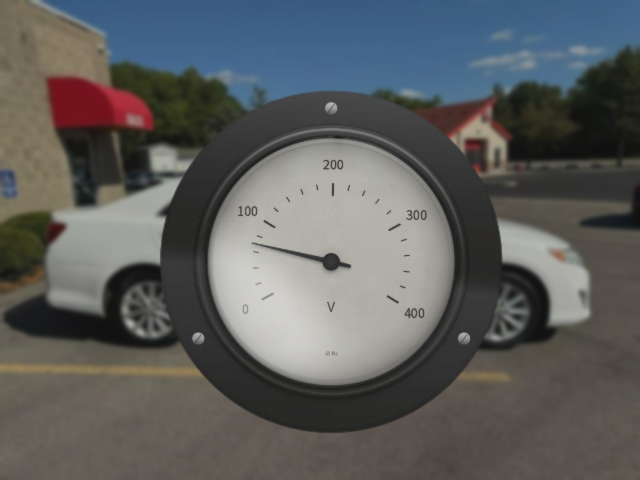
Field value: 70 V
